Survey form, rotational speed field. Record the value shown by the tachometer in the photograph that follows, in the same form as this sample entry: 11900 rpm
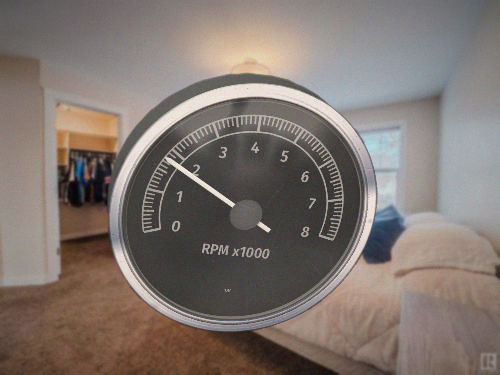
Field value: 1800 rpm
